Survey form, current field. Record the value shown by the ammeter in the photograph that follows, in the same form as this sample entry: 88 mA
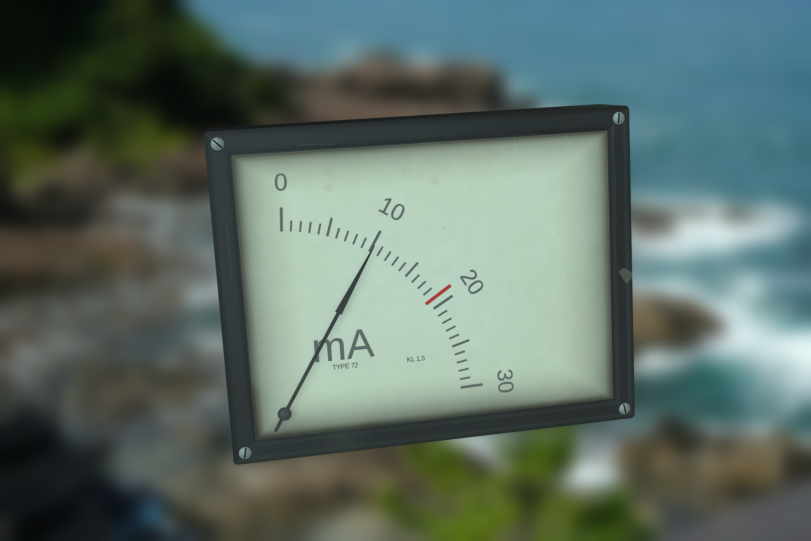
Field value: 10 mA
